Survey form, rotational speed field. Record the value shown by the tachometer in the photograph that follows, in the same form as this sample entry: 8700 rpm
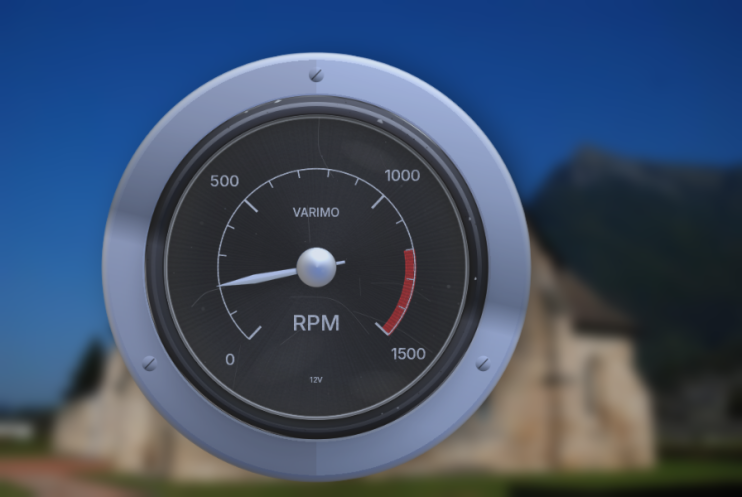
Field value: 200 rpm
